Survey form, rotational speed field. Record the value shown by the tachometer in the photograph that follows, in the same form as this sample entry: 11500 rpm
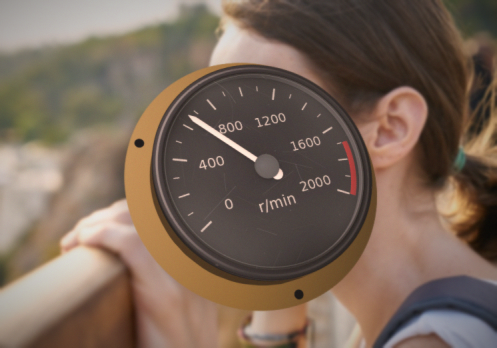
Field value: 650 rpm
